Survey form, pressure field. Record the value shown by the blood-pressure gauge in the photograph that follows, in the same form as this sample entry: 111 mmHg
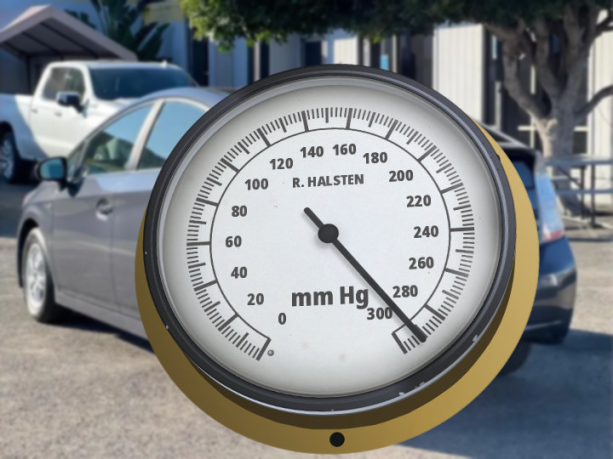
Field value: 292 mmHg
